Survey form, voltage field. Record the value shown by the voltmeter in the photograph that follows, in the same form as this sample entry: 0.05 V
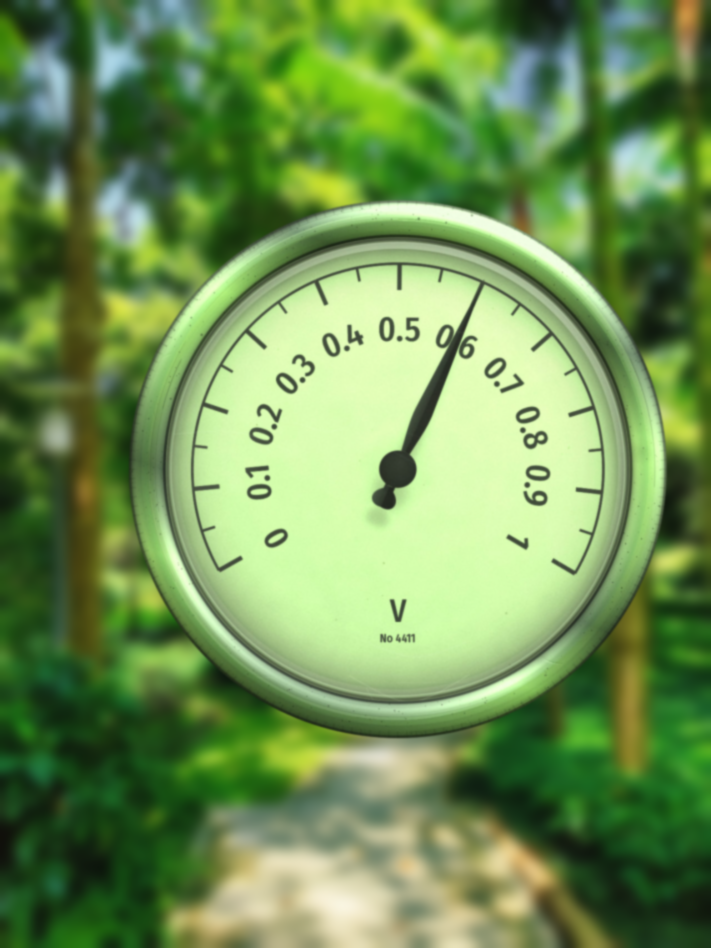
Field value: 0.6 V
